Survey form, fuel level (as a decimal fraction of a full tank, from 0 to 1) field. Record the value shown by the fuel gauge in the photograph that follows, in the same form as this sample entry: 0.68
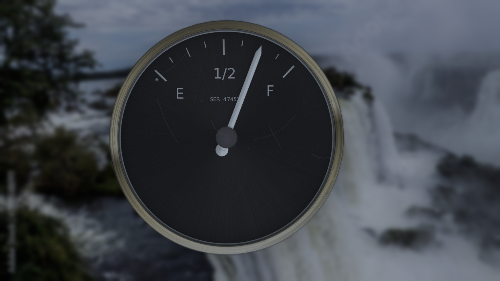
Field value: 0.75
